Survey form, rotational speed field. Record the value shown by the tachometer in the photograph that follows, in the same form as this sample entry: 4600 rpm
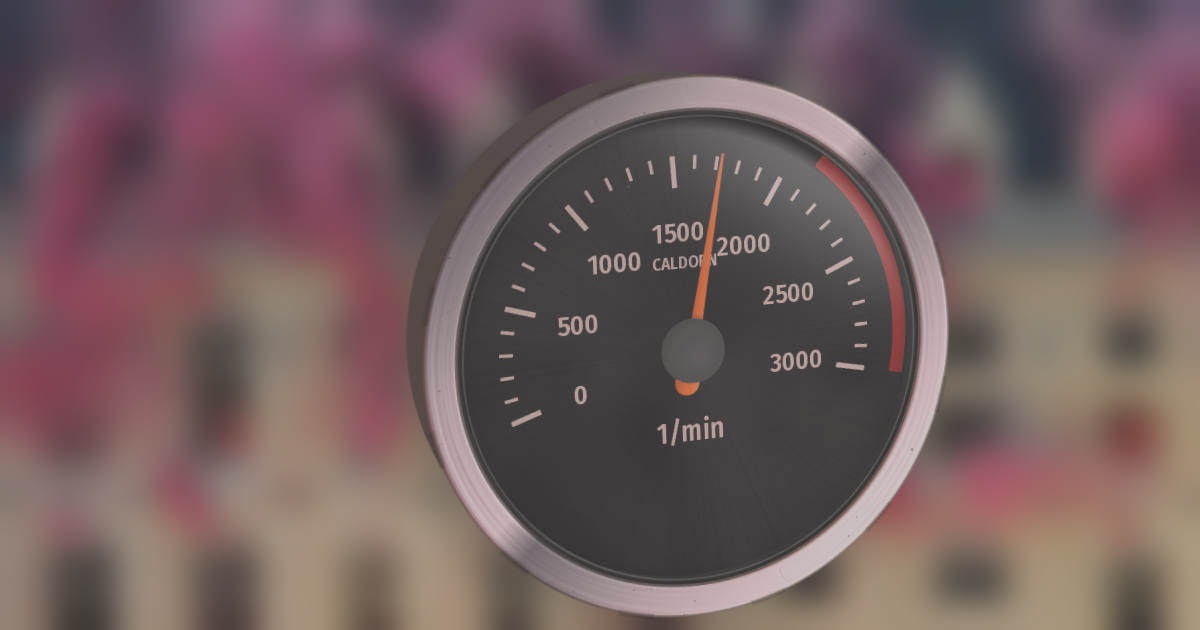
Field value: 1700 rpm
